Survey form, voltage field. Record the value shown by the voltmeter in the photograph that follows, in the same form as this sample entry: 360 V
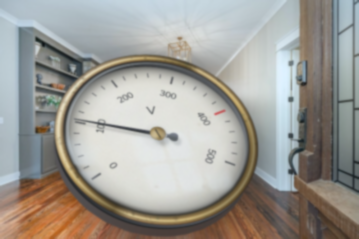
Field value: 100 V
